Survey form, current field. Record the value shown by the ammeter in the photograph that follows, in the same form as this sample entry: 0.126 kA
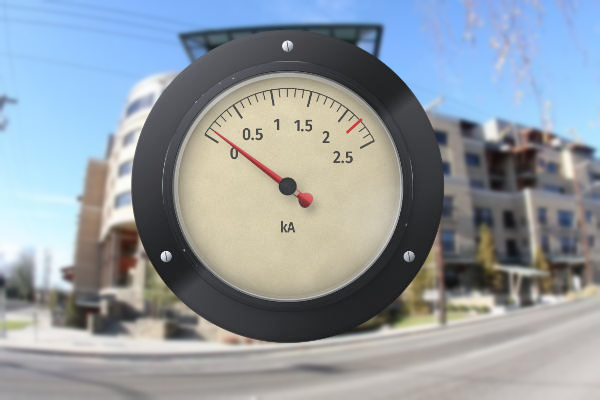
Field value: 0.1 kA
